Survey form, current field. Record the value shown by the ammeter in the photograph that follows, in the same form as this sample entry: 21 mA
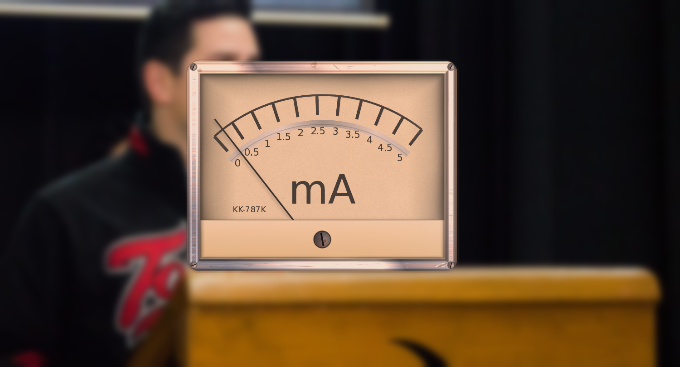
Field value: 0.25 mA
